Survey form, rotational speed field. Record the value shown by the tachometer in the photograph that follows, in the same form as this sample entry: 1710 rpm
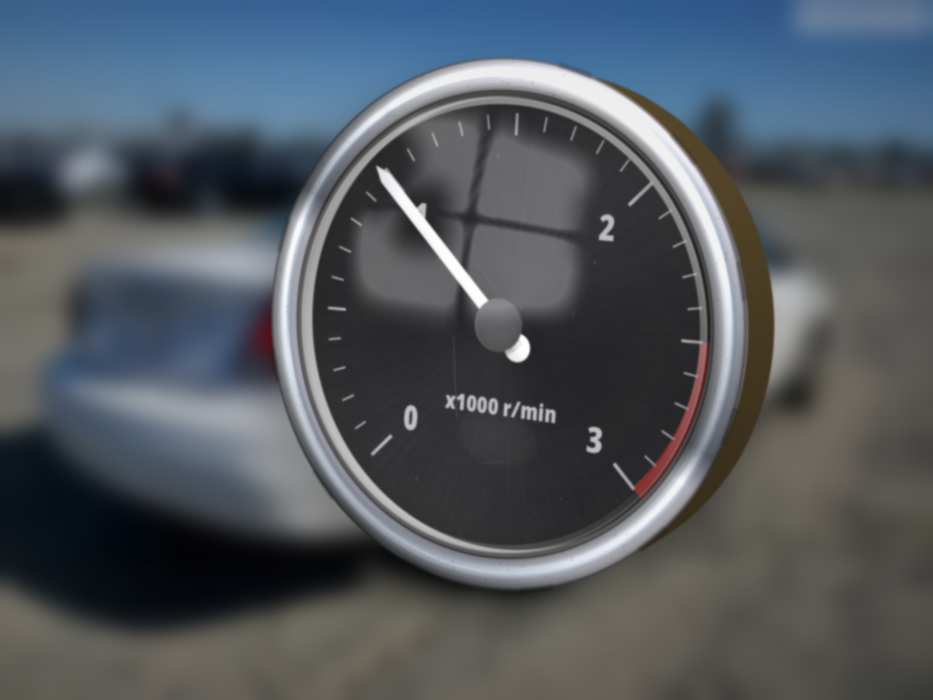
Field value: 1000 rpm
